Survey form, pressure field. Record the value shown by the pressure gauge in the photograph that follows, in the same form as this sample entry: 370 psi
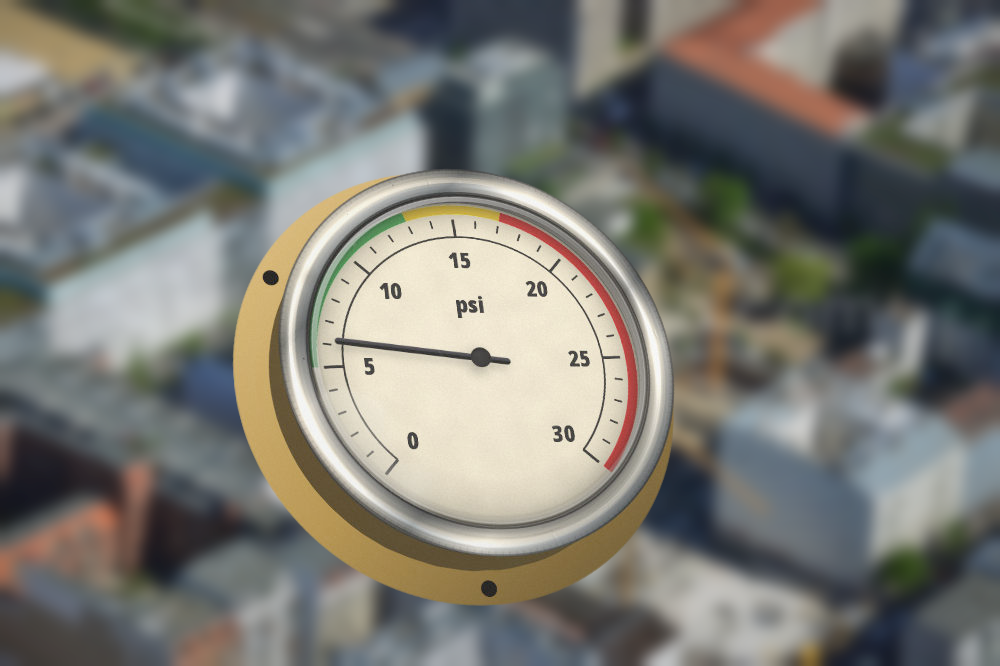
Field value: 6 psi
